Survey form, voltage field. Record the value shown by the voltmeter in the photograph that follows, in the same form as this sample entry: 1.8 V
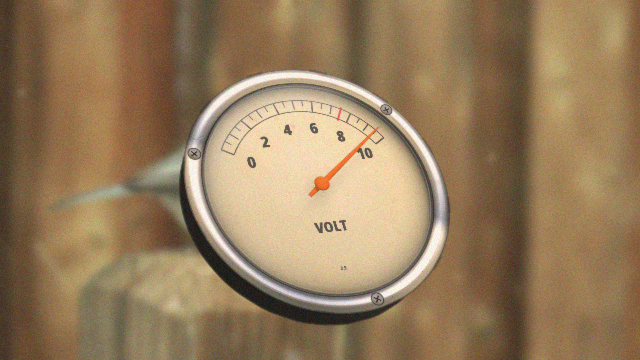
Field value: 9.5 V
